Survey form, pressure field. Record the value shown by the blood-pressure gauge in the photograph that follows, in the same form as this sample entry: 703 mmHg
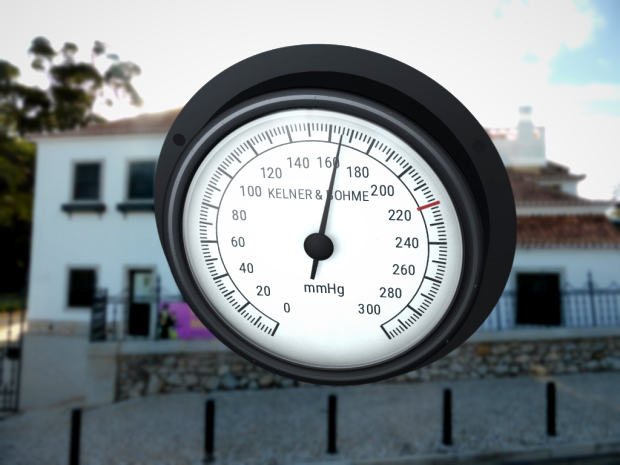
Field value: 166 mmHg
